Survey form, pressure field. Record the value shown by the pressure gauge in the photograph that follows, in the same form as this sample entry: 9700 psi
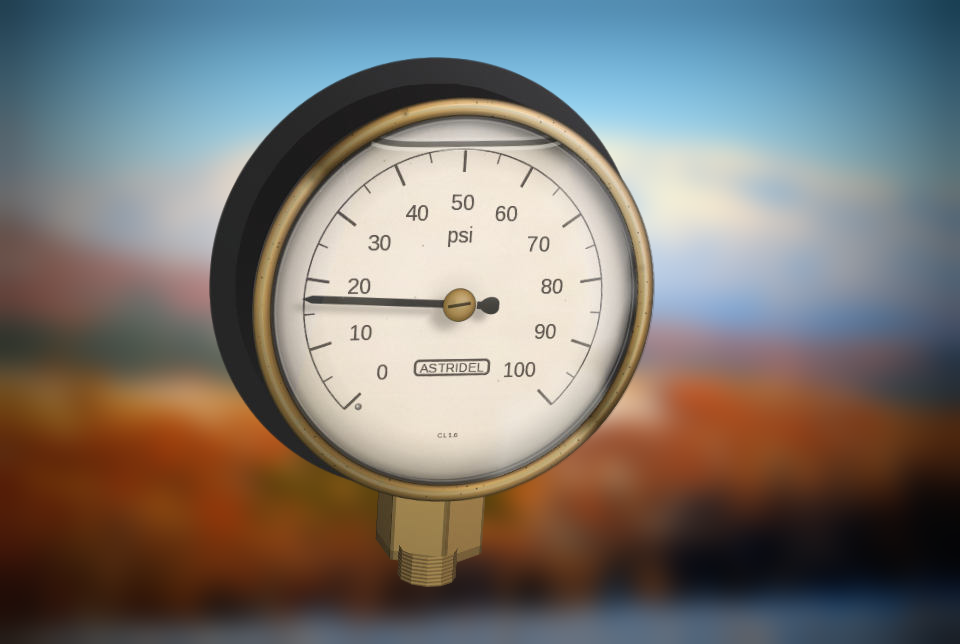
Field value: 17.5 psi
